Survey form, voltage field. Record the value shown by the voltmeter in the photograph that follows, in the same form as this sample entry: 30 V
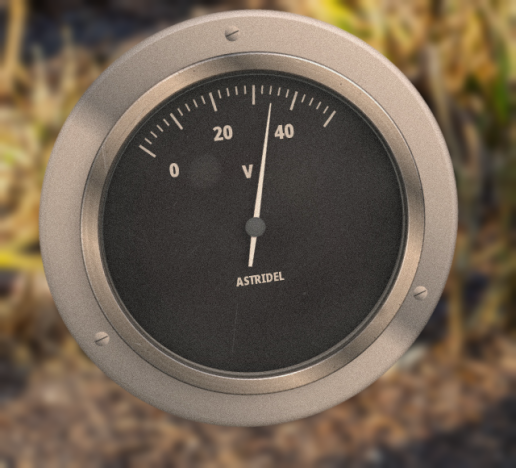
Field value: 34 V
